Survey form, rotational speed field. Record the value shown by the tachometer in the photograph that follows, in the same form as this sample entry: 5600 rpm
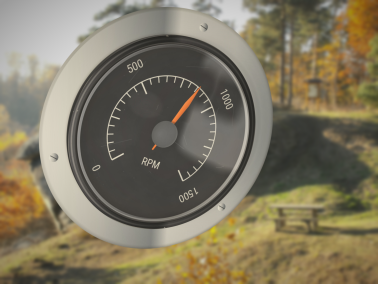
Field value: 850 rpm
